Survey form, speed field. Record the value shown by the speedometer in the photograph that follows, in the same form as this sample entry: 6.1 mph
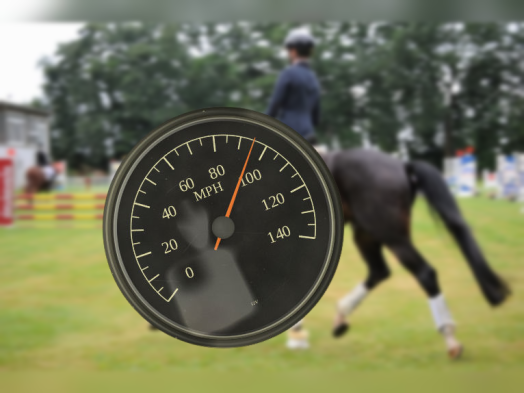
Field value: 95 mph
